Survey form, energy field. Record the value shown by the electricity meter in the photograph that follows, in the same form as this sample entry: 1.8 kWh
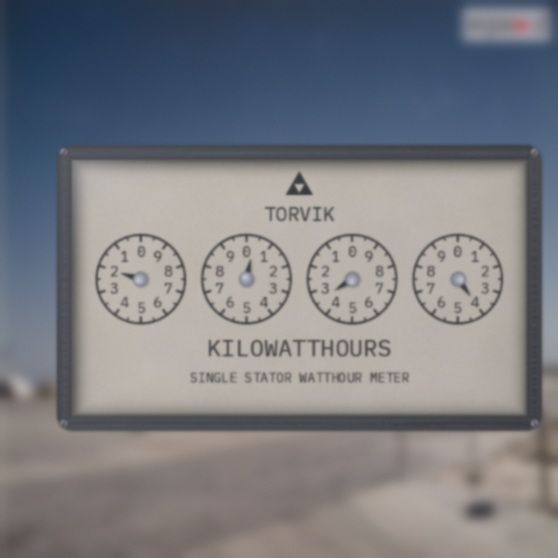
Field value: 2034 kWh
